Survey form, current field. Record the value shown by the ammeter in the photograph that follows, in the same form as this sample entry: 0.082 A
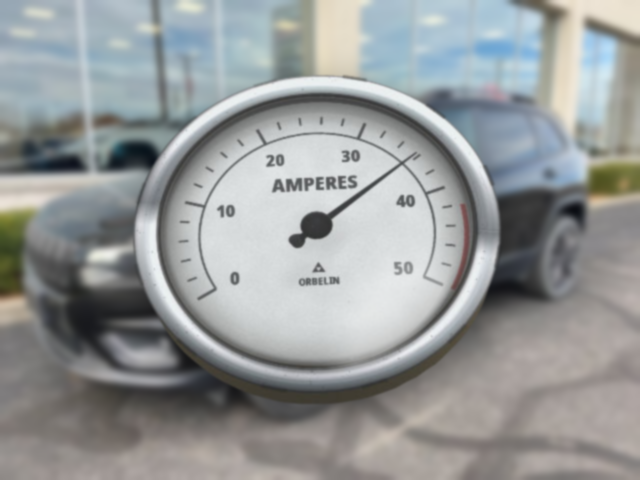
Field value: 36 A
